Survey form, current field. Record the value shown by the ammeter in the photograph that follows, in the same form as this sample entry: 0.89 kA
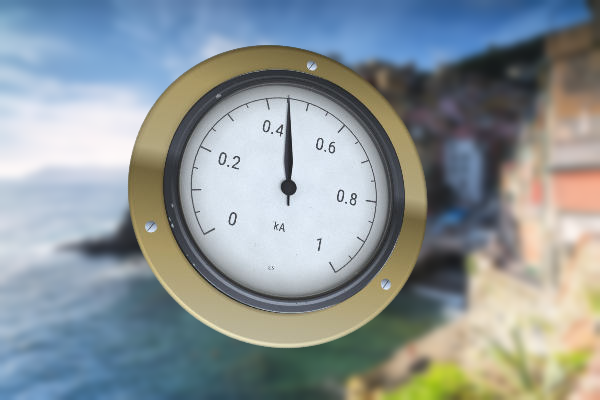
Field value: 0.45 kA
